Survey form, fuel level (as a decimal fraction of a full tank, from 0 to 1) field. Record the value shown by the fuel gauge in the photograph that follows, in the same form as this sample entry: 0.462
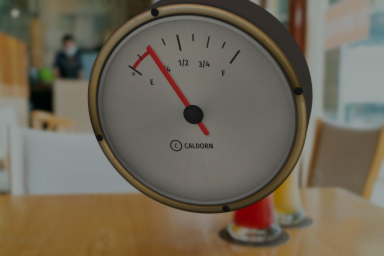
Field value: 0.25
